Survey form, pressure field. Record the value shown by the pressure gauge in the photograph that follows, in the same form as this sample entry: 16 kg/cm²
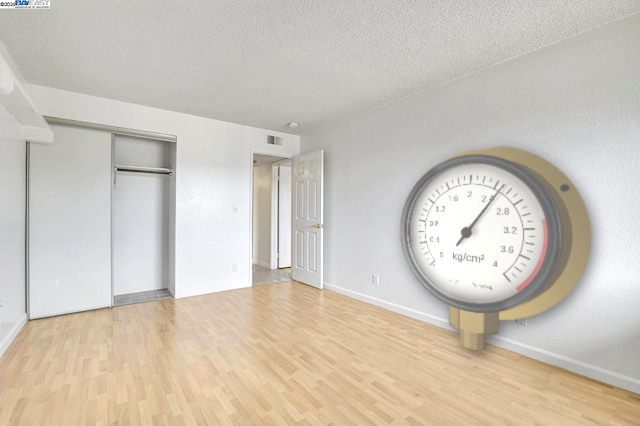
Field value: 2.5 kg/cm²
